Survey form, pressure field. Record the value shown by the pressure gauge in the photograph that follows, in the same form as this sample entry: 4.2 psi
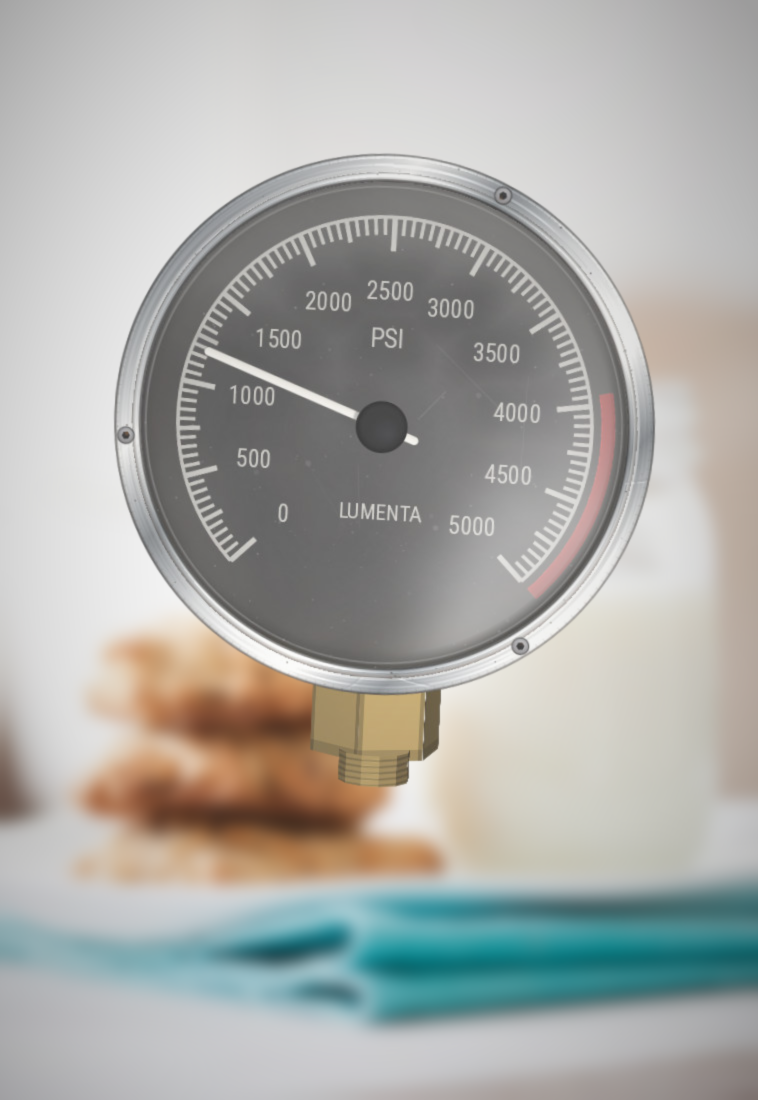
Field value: 1200 psi
